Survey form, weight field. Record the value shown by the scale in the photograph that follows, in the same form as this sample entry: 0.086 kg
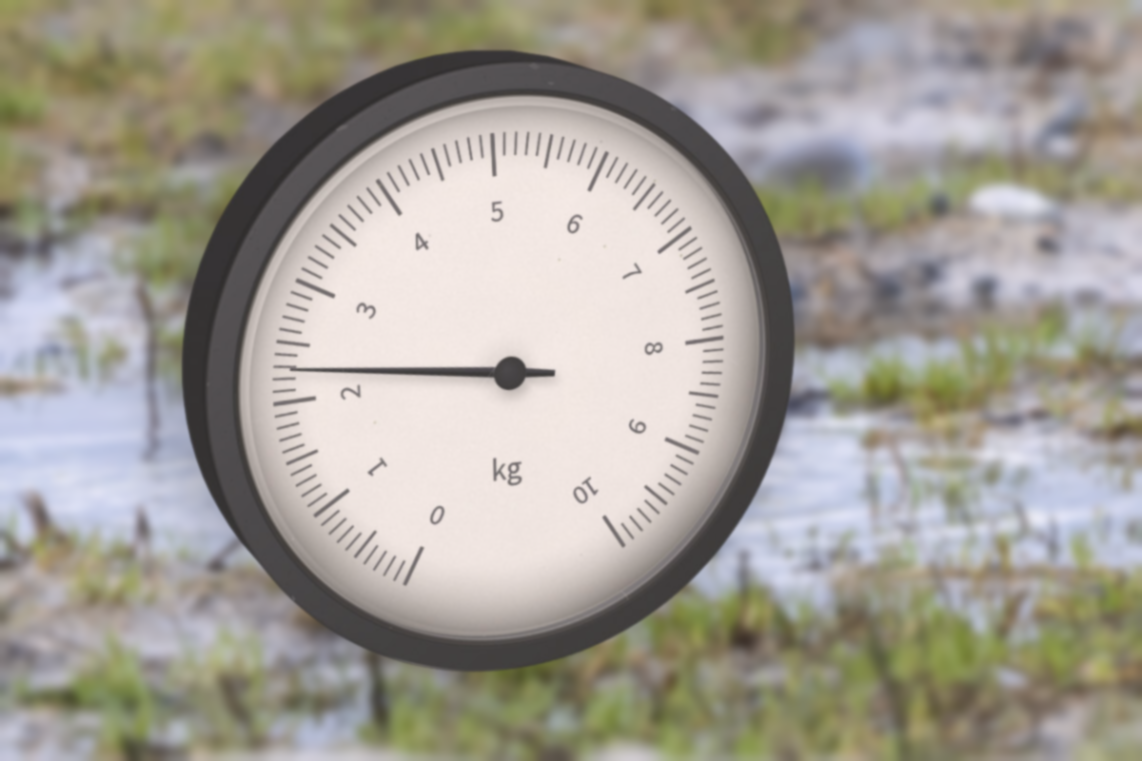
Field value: 2.3 kg
